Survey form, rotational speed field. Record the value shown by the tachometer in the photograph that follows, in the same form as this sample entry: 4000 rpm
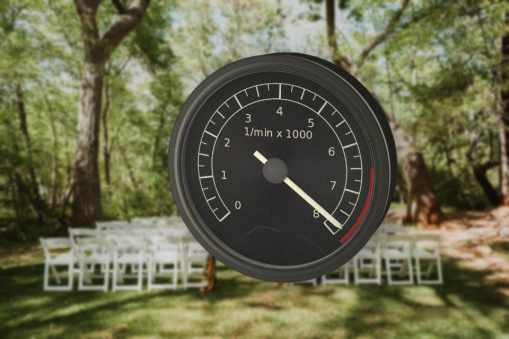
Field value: 7750 rpm
